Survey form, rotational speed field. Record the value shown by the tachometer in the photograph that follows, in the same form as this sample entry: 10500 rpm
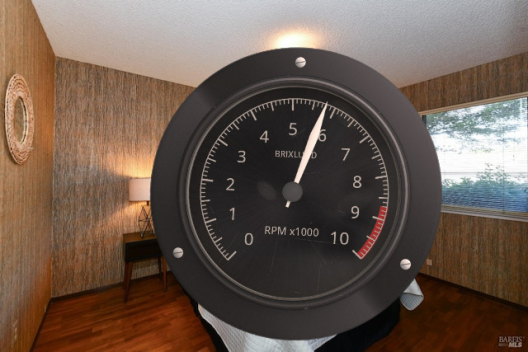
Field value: 5800 rpm
